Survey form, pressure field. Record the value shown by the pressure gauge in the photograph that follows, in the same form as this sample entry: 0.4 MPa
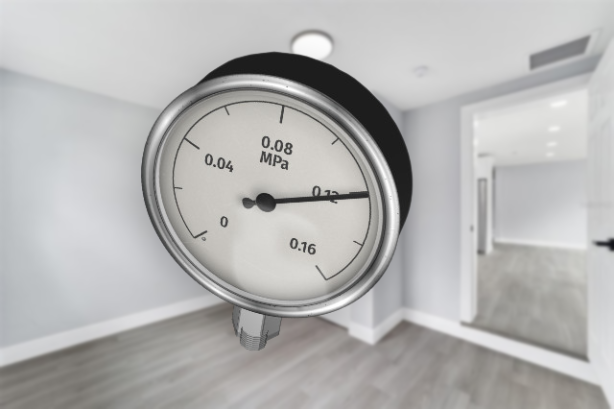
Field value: 0.12 MPa
